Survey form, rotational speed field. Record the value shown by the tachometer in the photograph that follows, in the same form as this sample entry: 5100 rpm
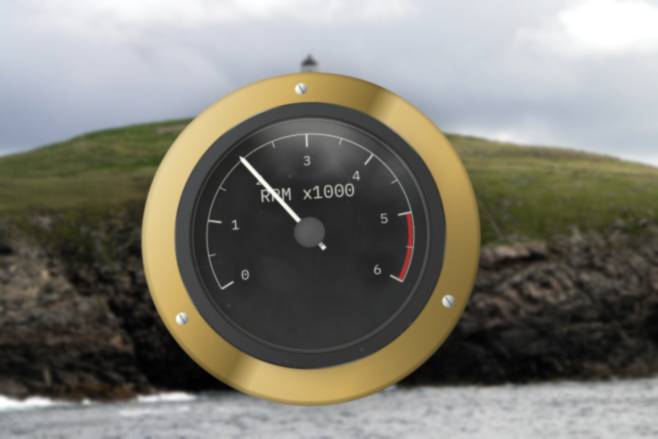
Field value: 2000 rpm
